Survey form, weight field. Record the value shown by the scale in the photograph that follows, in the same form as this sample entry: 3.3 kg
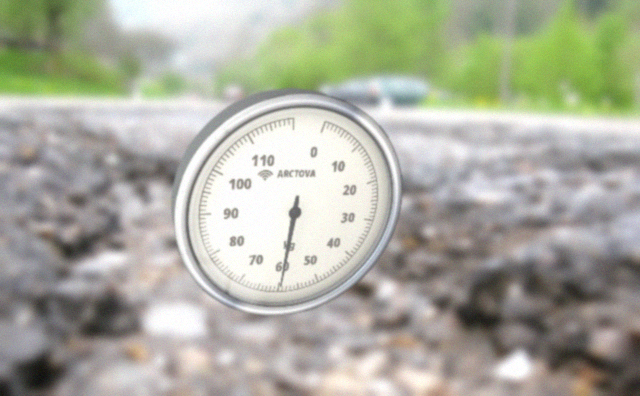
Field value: 60 kg
